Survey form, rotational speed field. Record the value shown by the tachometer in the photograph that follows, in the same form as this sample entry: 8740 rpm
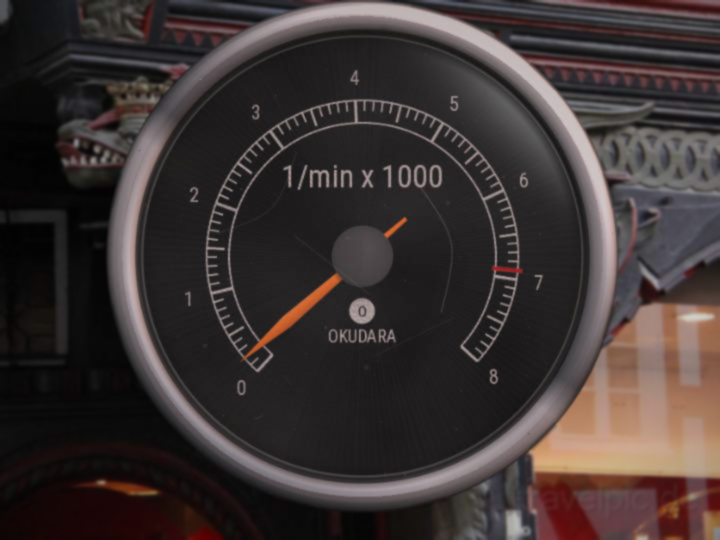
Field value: 200 rpm
